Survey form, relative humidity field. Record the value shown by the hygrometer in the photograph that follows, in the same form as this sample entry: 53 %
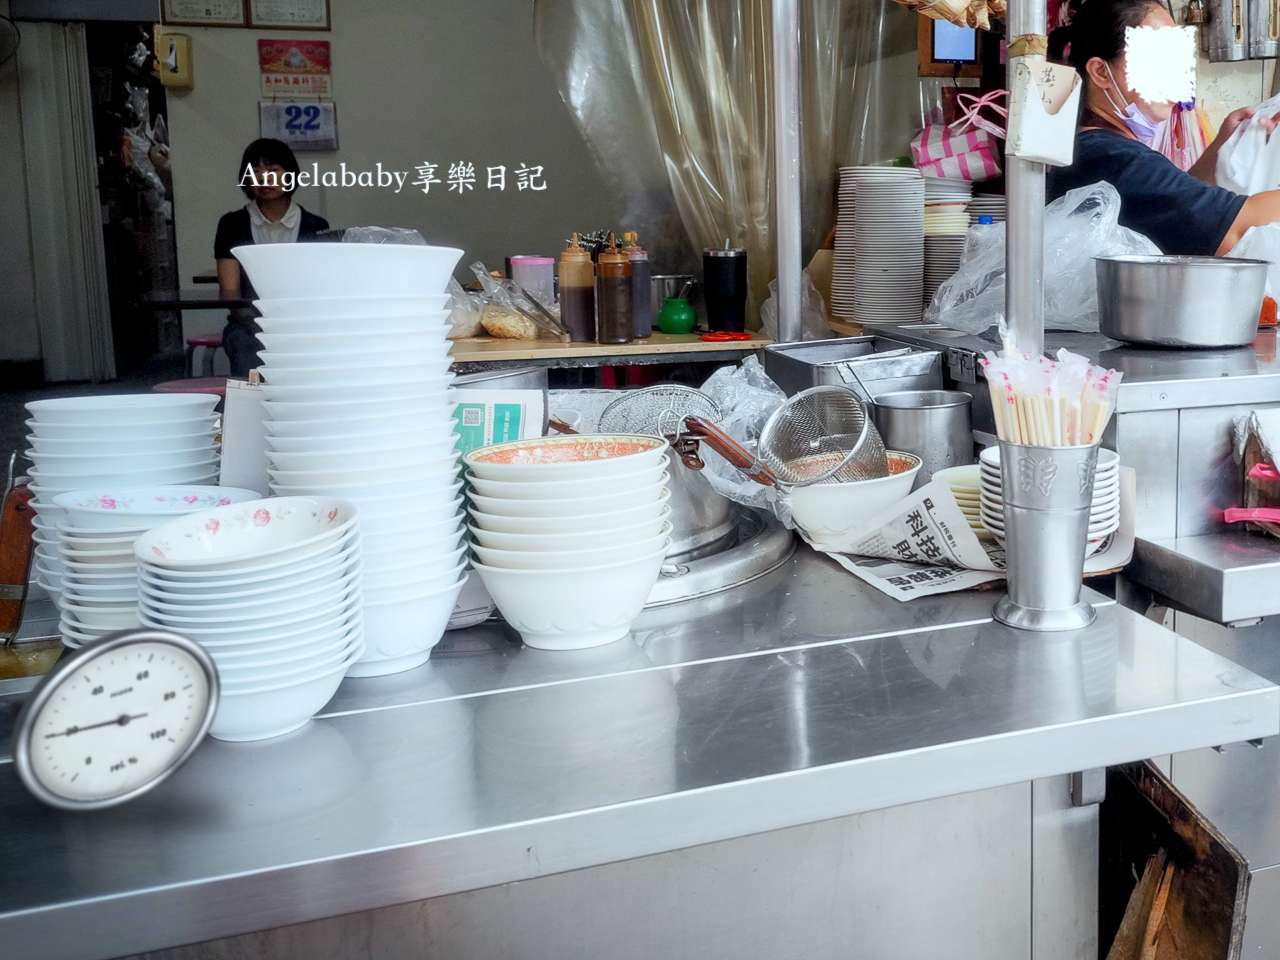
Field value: 20 %
